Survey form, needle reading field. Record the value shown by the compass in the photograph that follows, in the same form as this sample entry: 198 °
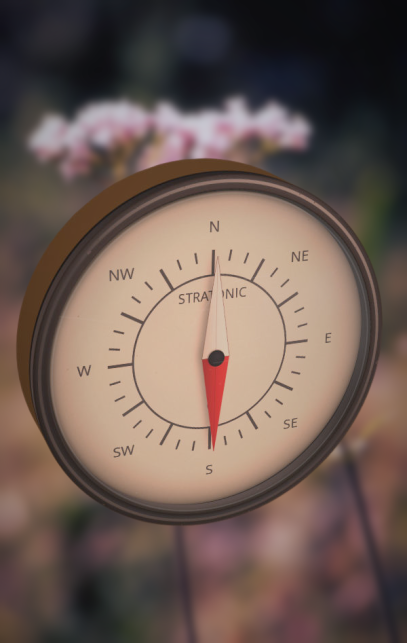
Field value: 180 °
